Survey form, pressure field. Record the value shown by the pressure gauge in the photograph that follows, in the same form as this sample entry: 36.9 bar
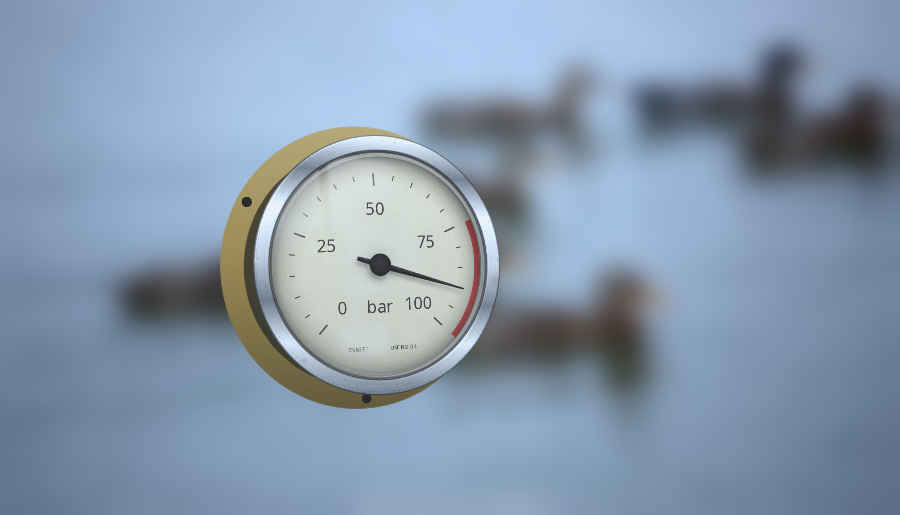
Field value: 90 bar
